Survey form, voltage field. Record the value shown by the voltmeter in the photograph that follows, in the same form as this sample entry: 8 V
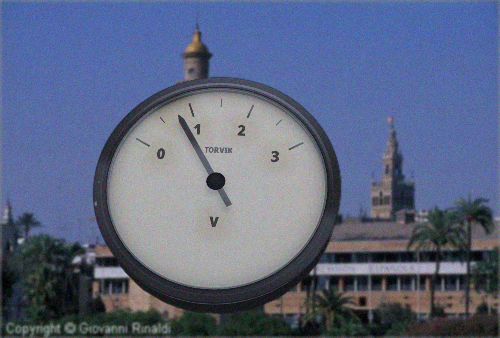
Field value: 0.75 V
